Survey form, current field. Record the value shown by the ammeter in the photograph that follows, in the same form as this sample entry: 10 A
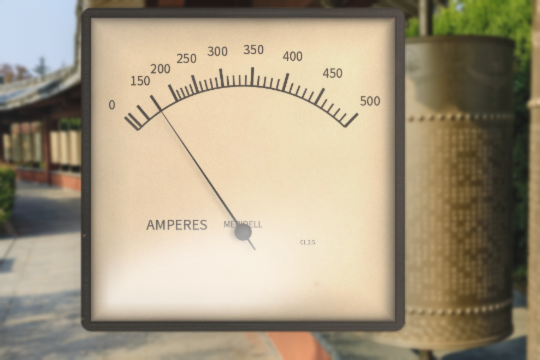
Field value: 150 A
